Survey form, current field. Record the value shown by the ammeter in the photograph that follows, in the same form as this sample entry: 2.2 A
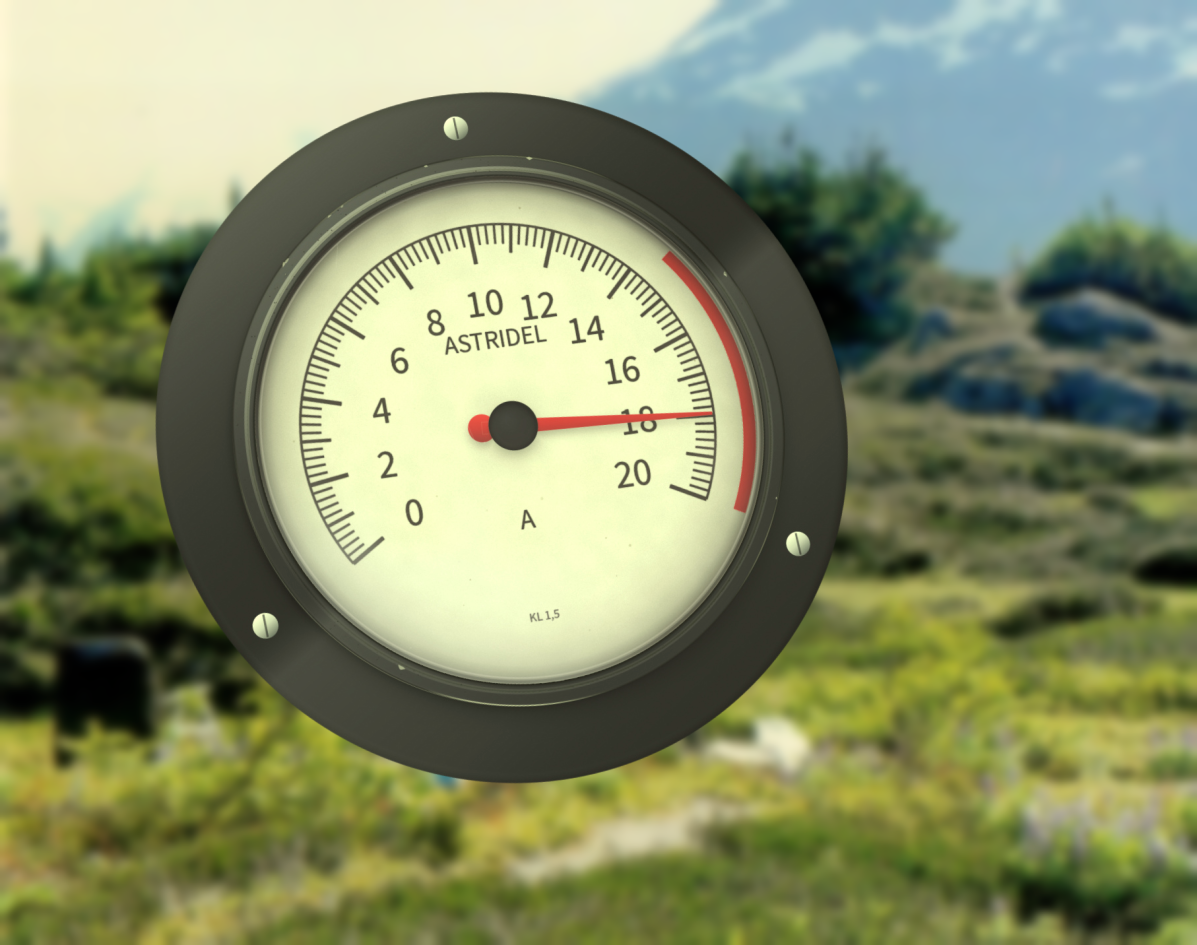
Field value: 18 A
